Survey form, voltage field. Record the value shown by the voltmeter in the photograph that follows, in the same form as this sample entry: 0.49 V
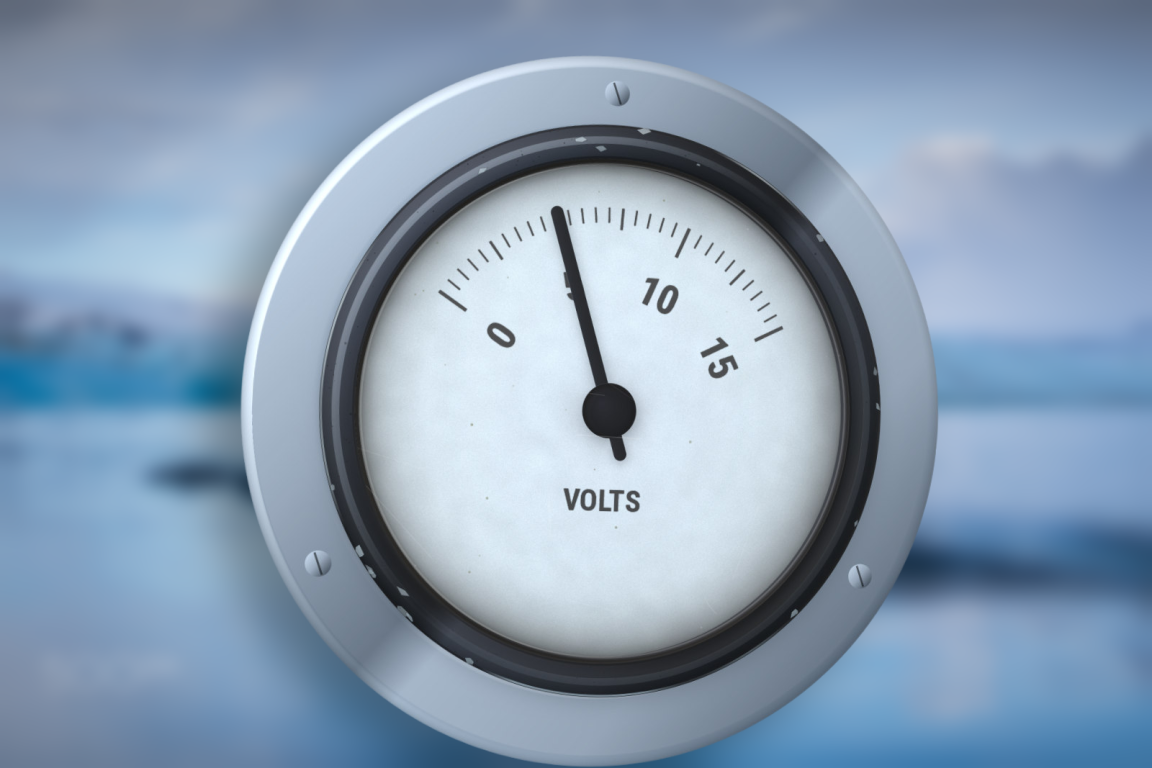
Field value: 5 V
